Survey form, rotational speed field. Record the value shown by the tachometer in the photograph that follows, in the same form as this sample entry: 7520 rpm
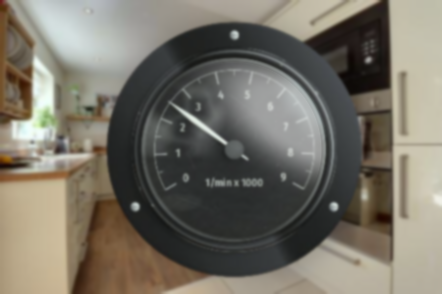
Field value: 2500 rpm
